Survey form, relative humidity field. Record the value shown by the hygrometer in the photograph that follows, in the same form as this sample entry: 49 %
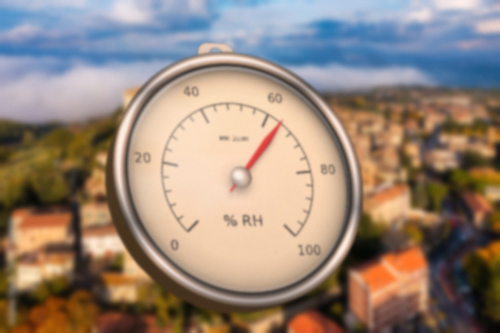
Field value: 64 %
